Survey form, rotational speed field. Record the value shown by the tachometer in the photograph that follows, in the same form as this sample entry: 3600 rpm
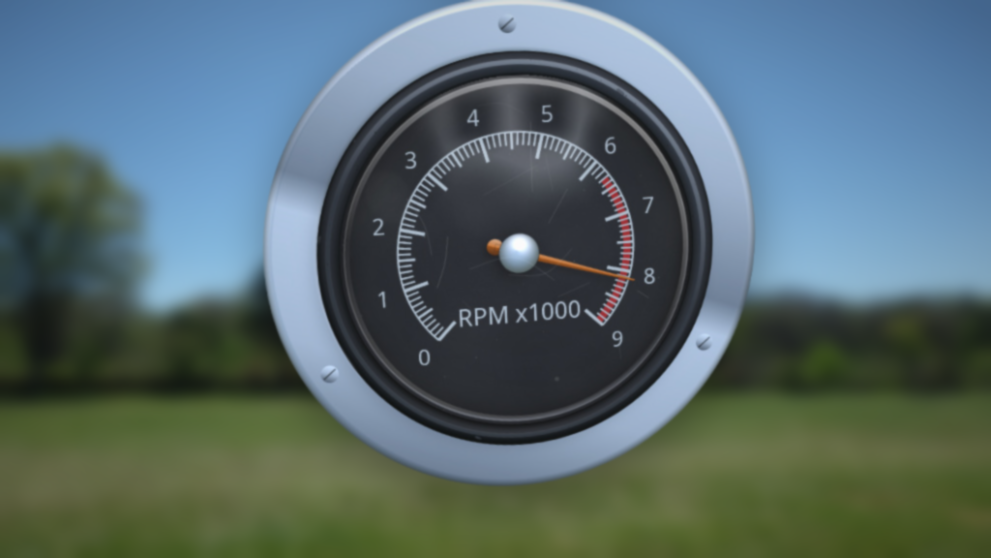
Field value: 8100 rpm
